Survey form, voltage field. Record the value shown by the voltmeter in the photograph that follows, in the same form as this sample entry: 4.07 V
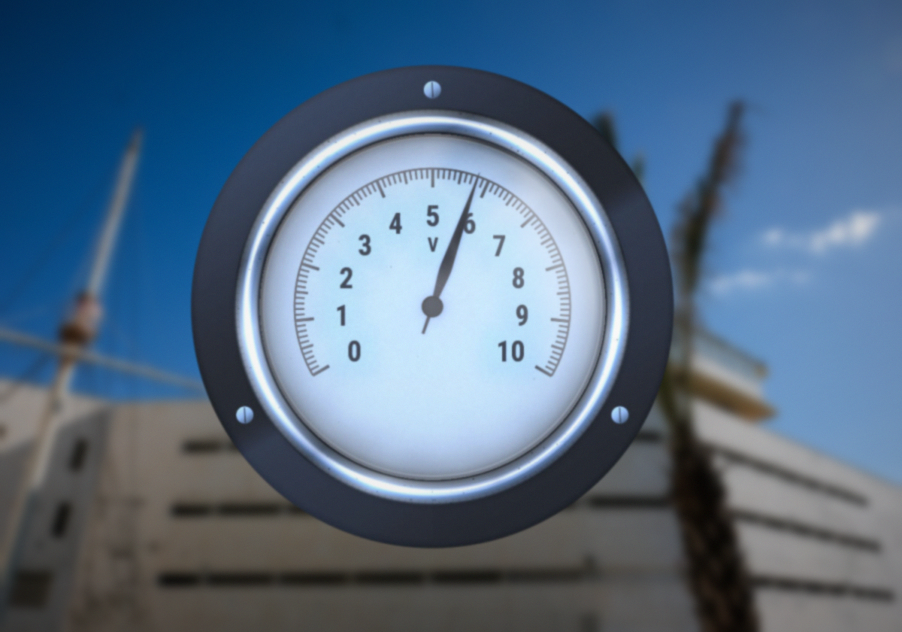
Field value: 5.8 V
